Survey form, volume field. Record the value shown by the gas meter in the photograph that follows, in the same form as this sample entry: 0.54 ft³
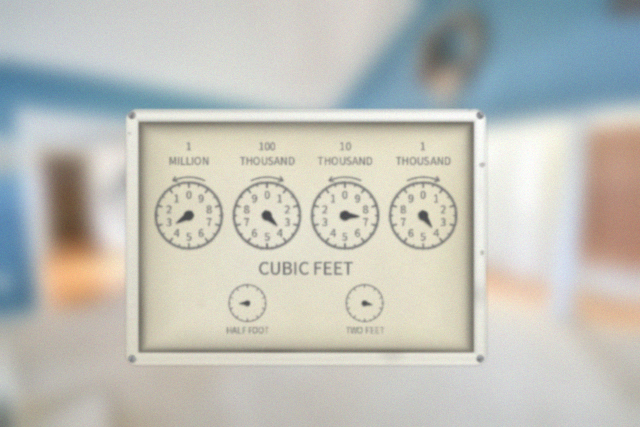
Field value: 337400 ft³
